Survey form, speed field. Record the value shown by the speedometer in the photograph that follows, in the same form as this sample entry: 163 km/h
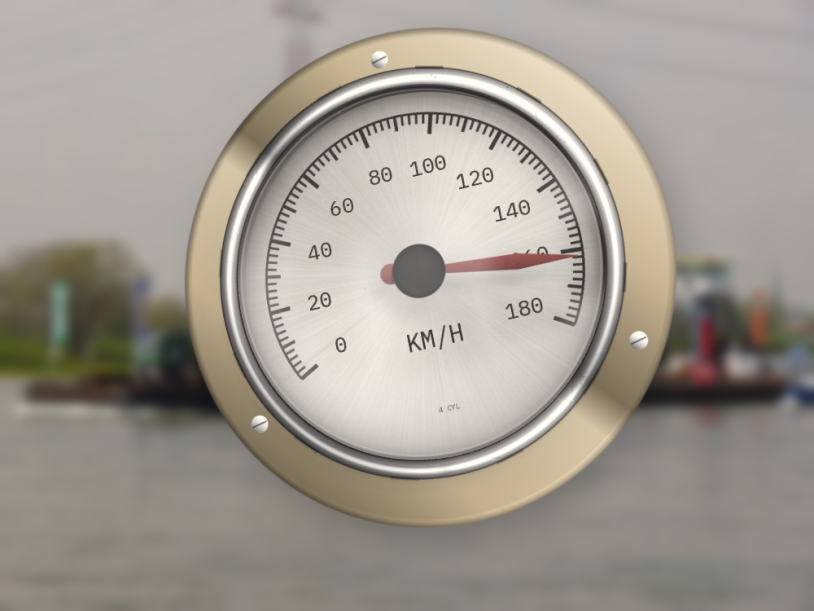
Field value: 162 km/h
